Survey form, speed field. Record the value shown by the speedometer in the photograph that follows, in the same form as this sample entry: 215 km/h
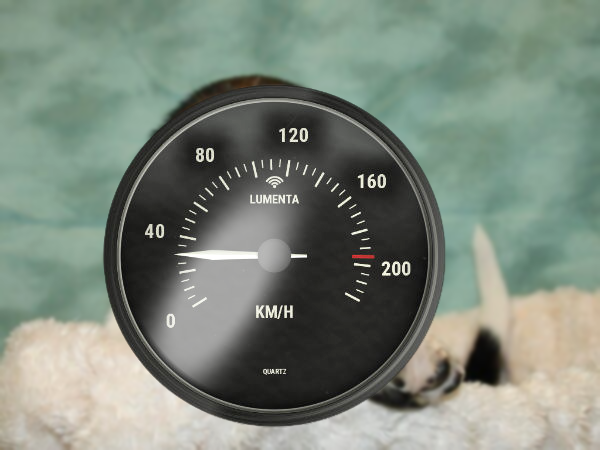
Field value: 30 km/h
